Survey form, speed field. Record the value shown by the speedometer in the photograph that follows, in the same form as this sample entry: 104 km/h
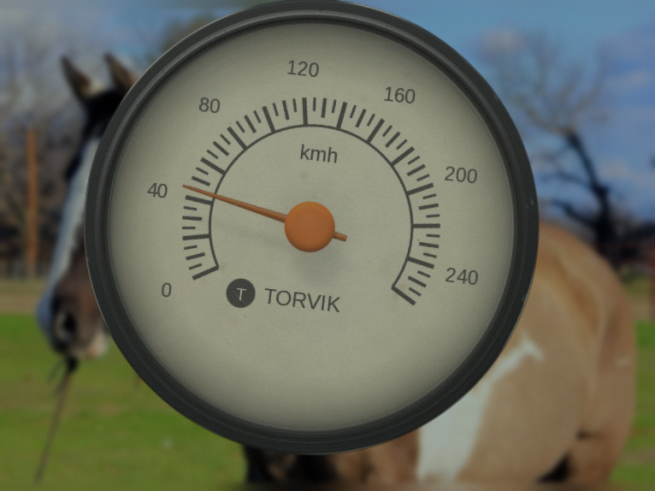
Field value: 45 km/h
